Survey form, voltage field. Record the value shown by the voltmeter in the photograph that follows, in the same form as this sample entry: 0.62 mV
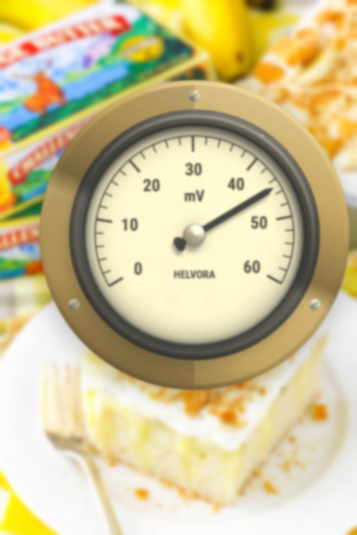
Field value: 45 mV
